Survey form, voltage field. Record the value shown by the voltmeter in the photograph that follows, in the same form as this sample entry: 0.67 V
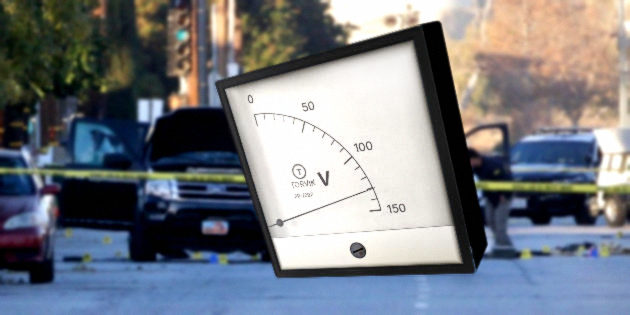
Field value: 130 V
